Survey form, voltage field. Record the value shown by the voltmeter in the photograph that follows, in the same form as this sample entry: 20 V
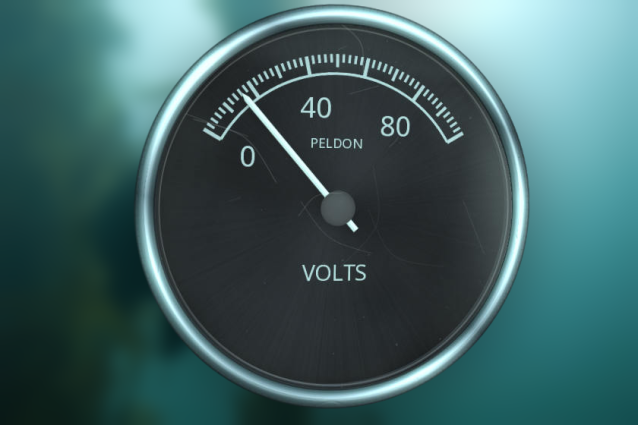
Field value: 16 V
